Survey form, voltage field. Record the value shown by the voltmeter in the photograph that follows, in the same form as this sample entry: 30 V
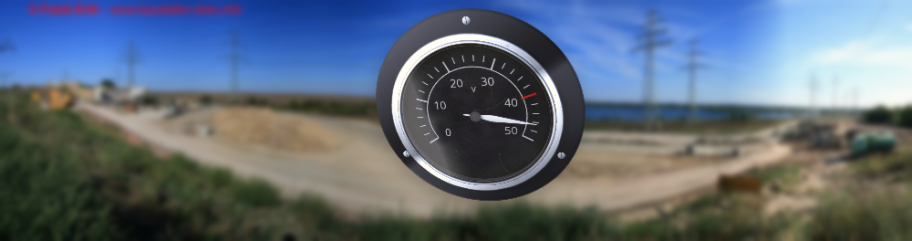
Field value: 46 V
